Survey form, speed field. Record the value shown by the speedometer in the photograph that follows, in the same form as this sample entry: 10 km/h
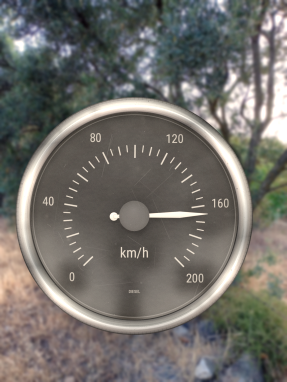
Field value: 165 km/h
